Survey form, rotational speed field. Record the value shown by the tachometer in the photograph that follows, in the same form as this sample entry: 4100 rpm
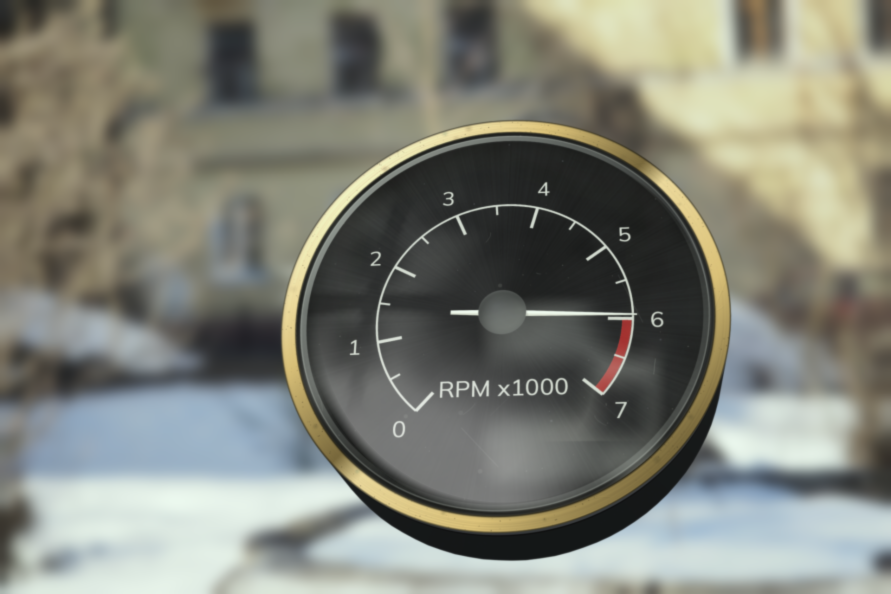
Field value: 6000 rpm
